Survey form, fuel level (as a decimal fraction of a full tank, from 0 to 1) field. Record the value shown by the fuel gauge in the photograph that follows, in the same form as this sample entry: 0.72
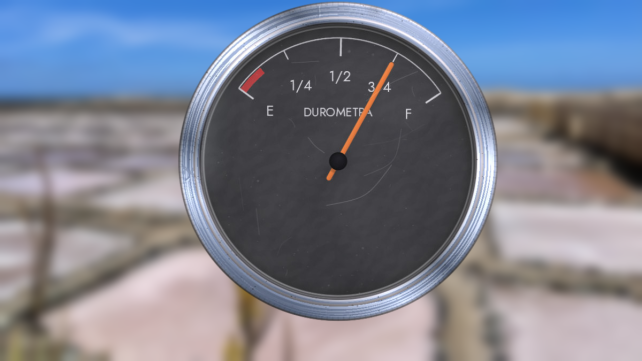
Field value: 0.75
